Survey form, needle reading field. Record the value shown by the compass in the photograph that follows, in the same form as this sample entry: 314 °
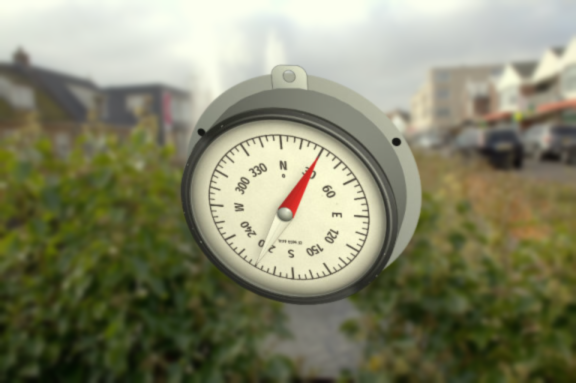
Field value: 30 °
